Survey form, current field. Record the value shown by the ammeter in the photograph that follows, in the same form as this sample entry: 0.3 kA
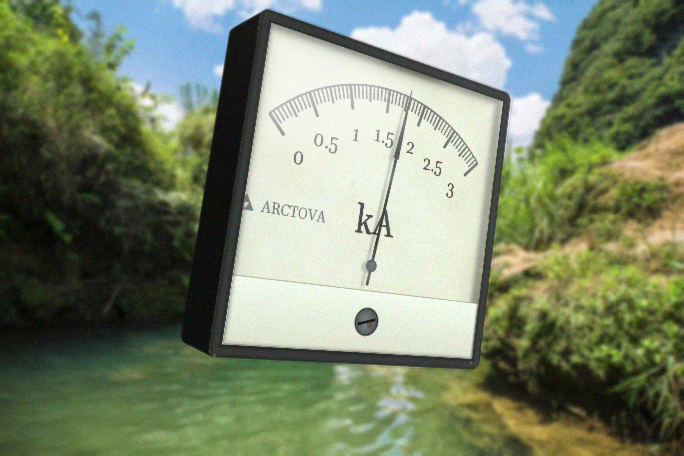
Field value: 1.75 kA
